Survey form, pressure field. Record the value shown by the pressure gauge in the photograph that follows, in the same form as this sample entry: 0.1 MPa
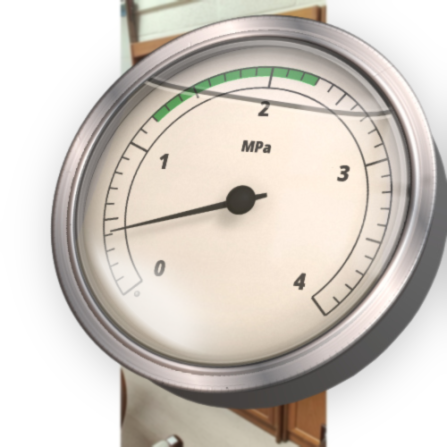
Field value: 0.4 MPa
